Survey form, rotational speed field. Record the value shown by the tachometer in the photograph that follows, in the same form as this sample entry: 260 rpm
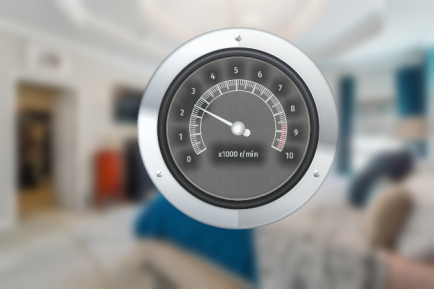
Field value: 2500 rpm
